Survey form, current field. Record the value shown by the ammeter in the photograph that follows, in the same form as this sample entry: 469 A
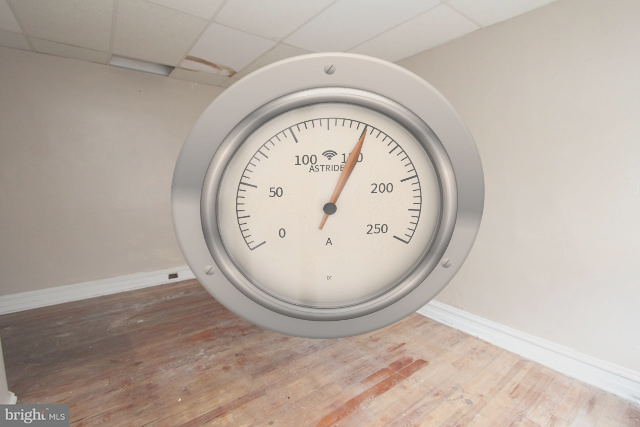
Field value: 150 A
